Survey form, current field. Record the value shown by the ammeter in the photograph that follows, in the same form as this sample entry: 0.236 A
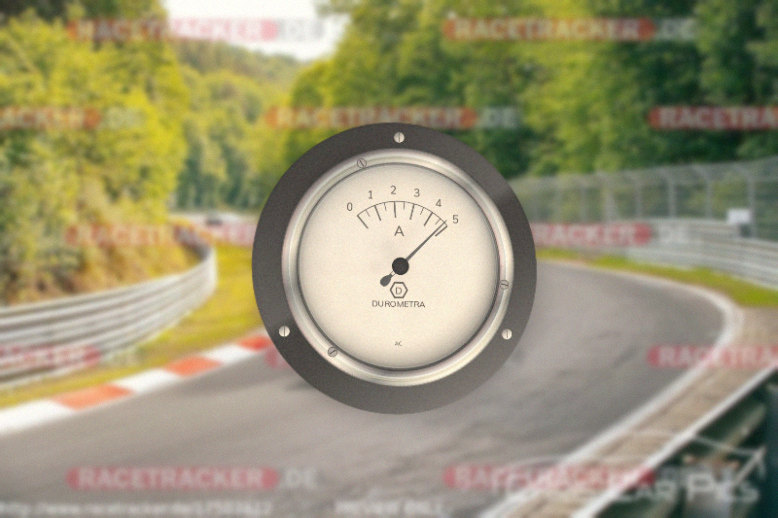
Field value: 4.75 A
